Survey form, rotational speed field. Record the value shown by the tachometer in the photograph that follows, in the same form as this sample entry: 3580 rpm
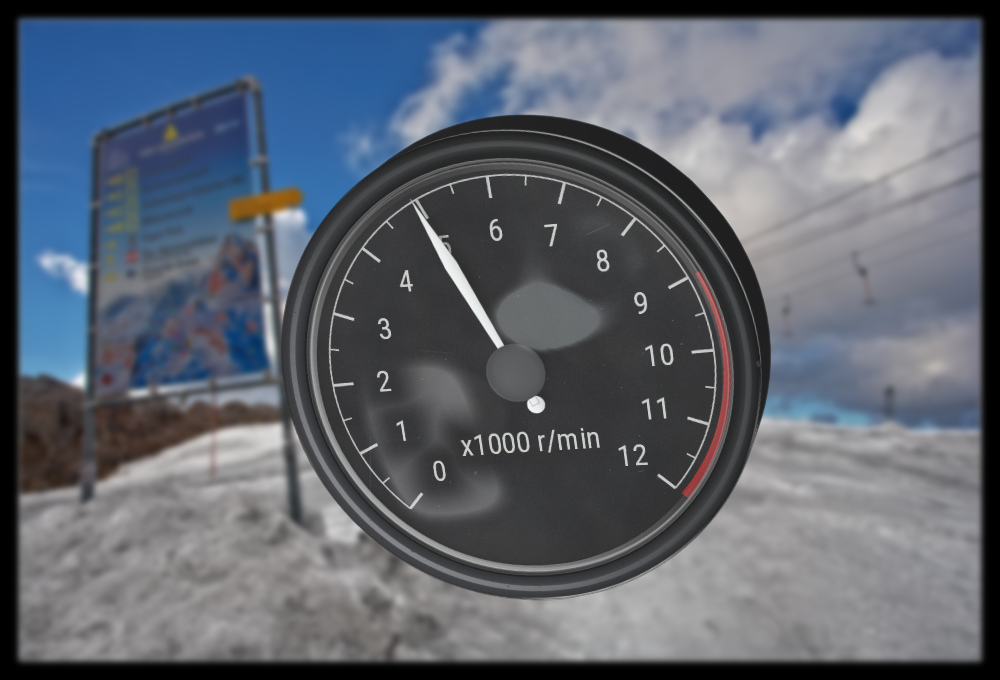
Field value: 5000 rpm
